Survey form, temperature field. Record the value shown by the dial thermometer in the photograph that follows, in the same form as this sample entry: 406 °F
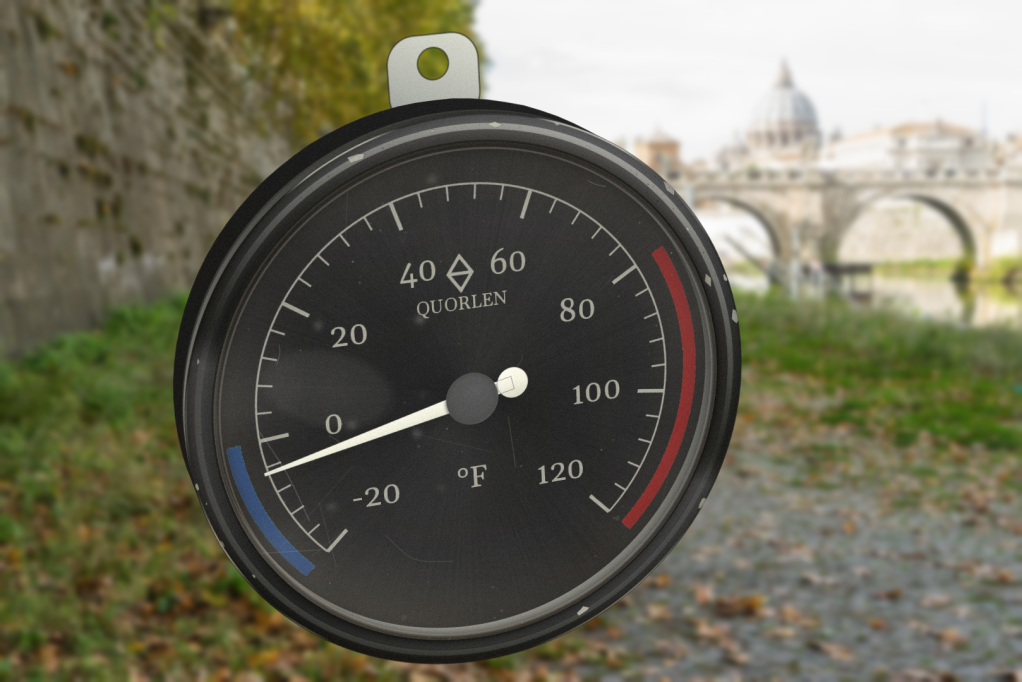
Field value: -4 °F
